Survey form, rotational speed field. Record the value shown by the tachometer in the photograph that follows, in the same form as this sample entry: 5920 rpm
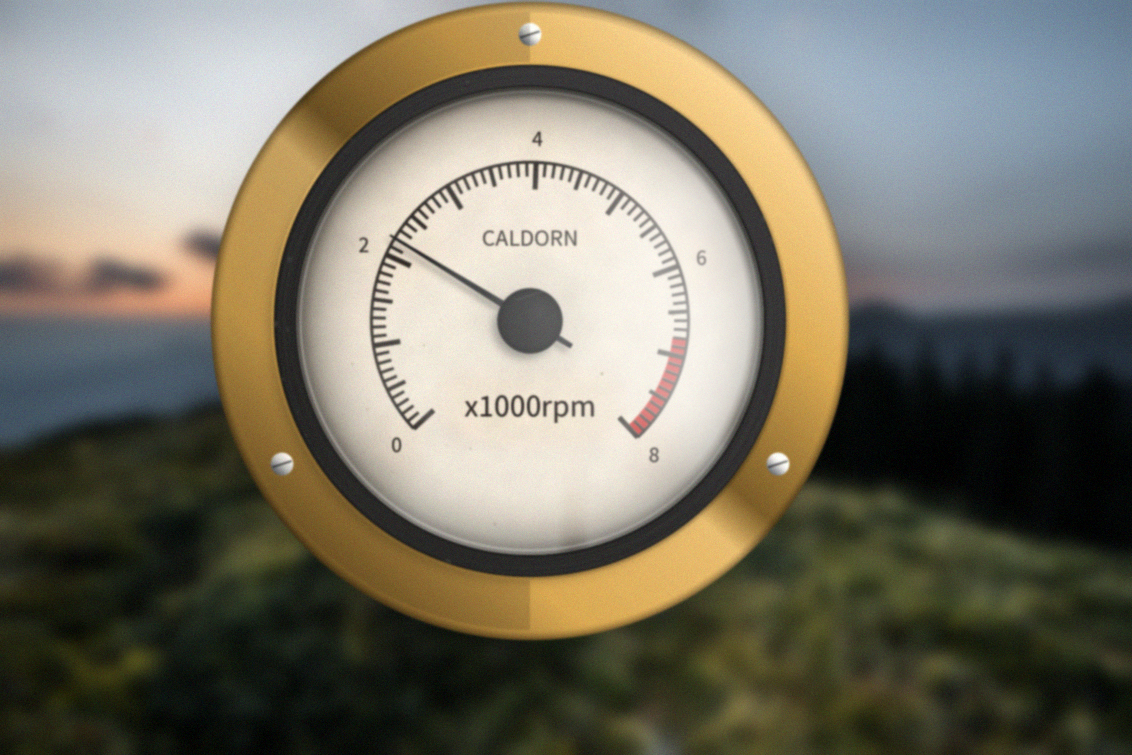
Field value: 2200 rpm
